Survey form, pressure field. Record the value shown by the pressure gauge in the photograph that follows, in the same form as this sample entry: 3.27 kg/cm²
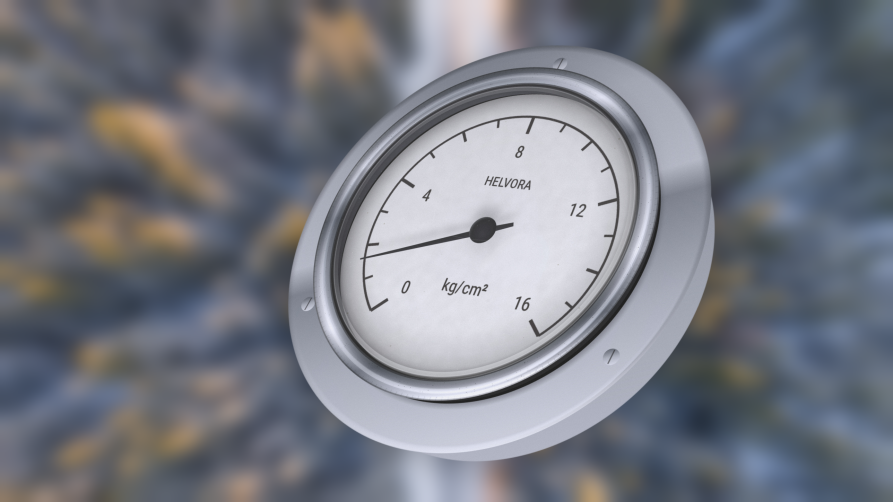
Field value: 1.5 kg/cm²
